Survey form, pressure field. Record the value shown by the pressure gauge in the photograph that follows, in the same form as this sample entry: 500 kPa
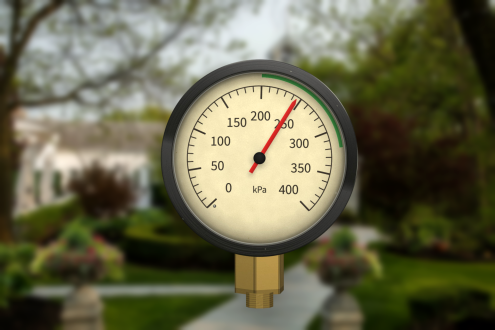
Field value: 245 kPa
